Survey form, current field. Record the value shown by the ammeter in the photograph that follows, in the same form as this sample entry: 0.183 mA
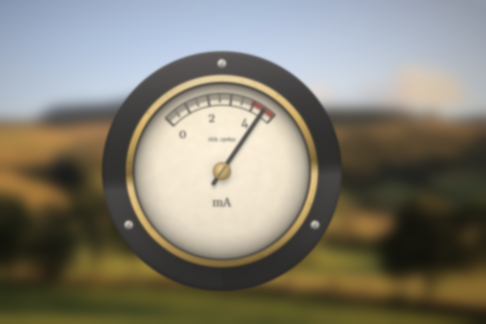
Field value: 4.5 mA
